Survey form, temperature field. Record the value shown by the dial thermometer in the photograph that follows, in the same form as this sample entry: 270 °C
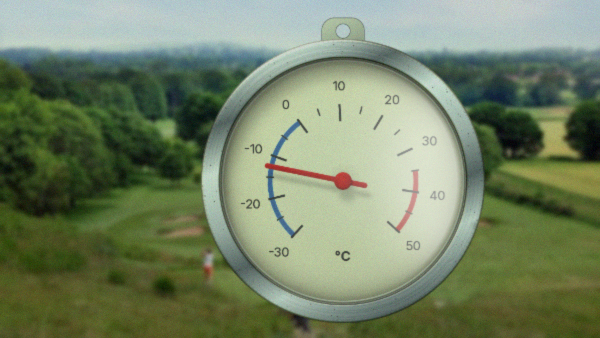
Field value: -12.5 °C
